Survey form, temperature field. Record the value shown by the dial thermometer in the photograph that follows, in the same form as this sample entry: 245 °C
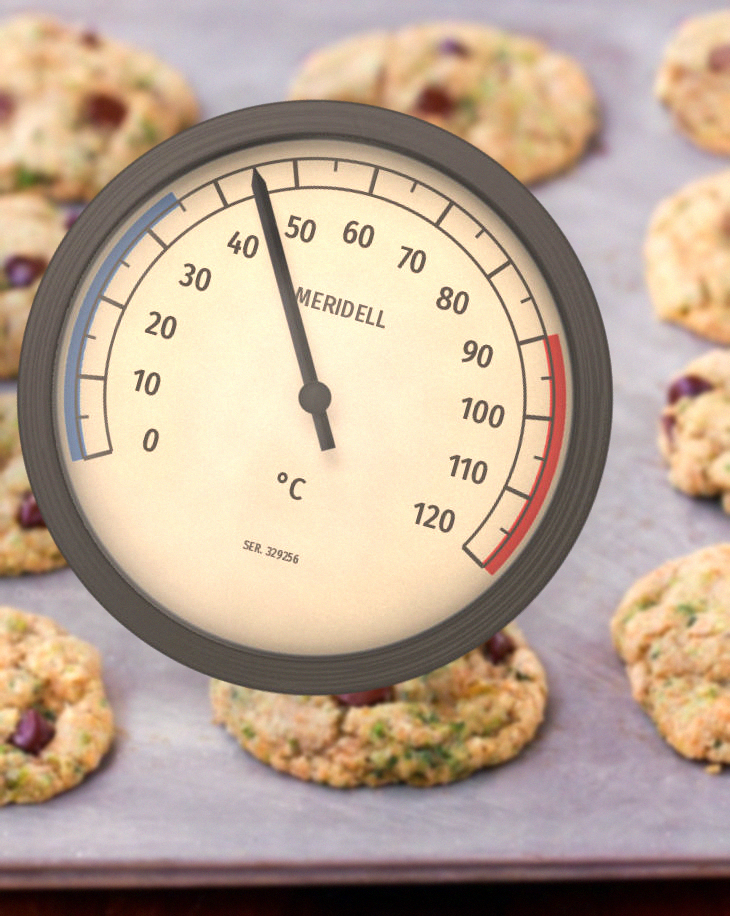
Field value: 45 °C
